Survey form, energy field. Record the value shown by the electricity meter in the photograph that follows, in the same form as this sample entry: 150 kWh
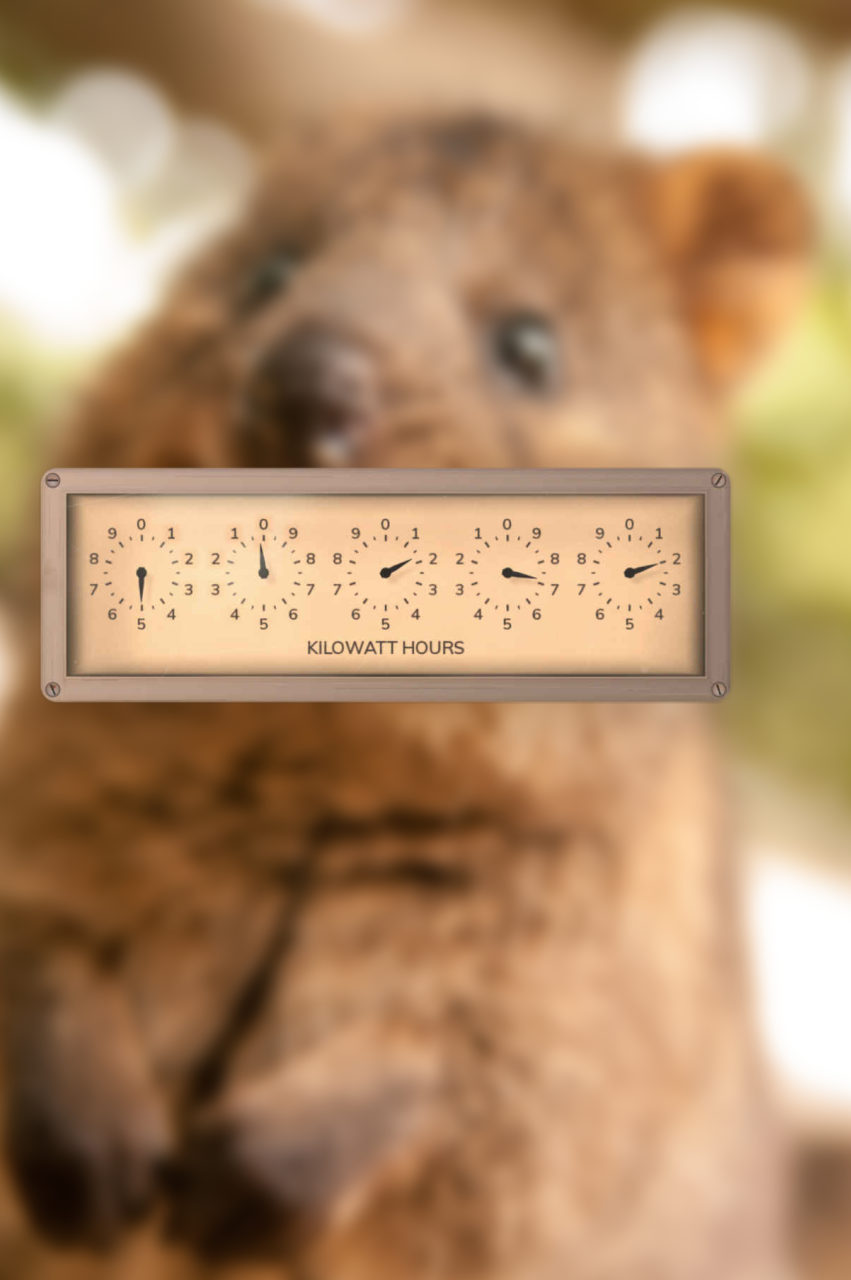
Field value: 50172 kWh
